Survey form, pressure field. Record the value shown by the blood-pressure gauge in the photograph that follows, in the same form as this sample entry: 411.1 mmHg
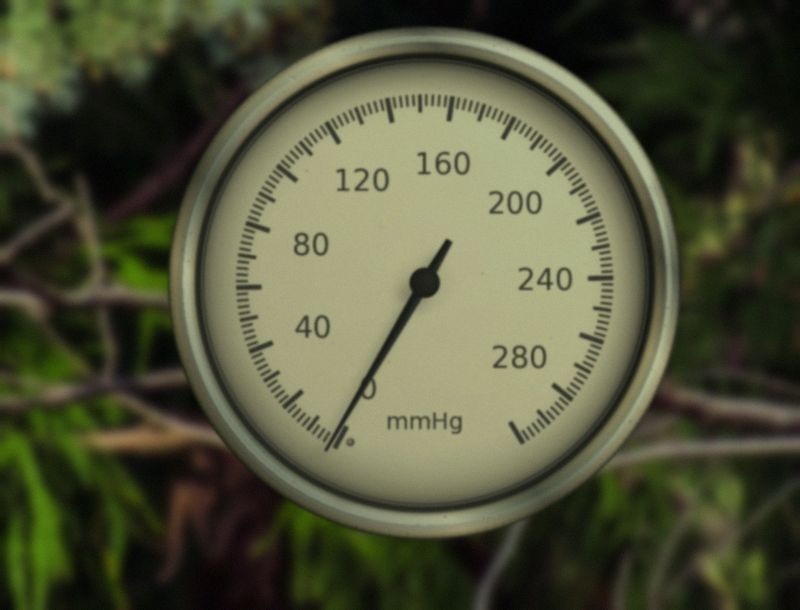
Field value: 2 mmHg
